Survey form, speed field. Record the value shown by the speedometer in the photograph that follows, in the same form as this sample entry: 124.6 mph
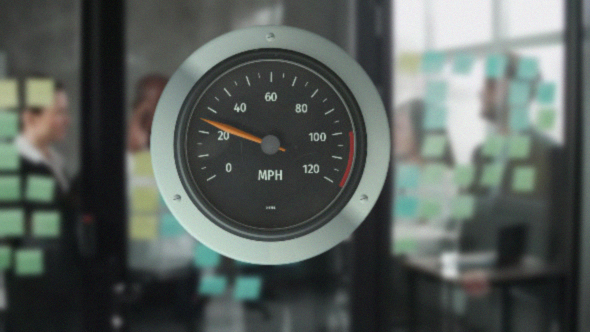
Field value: 25 mph
